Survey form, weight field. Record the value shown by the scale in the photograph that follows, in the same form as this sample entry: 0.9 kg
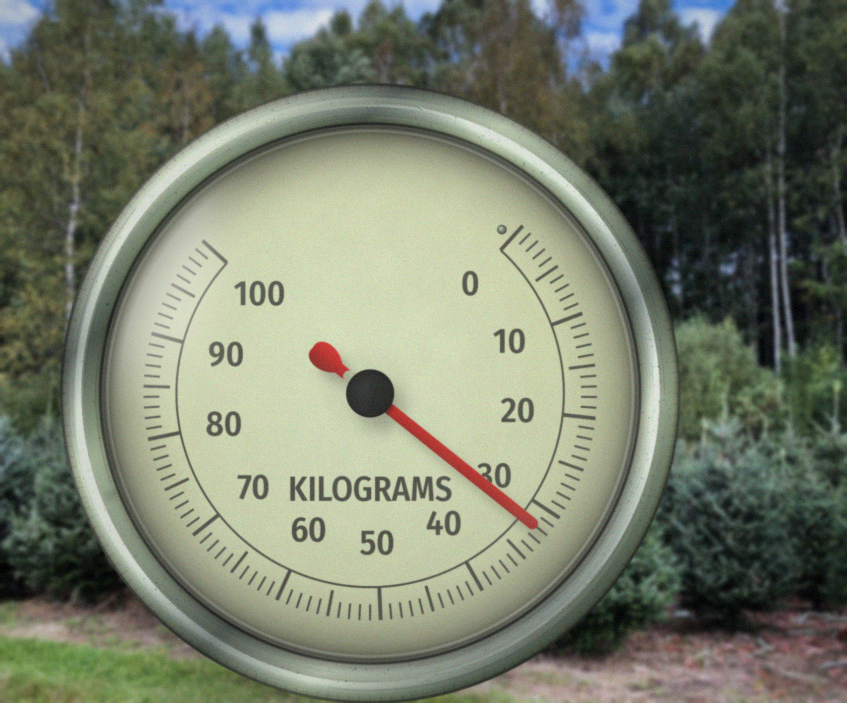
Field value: 32 kg
